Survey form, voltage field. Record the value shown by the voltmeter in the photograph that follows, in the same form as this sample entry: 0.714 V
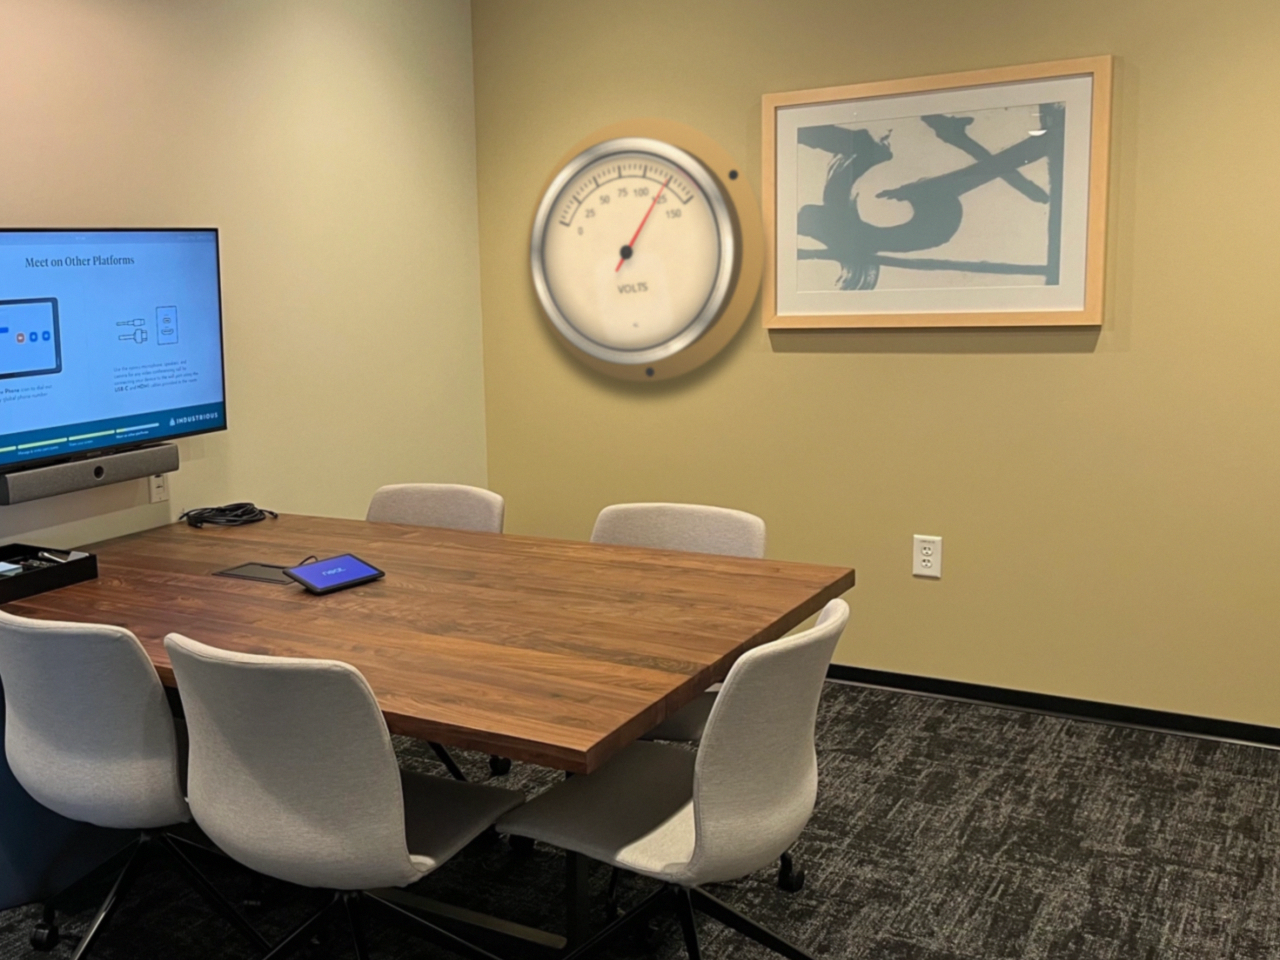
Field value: 125 V
